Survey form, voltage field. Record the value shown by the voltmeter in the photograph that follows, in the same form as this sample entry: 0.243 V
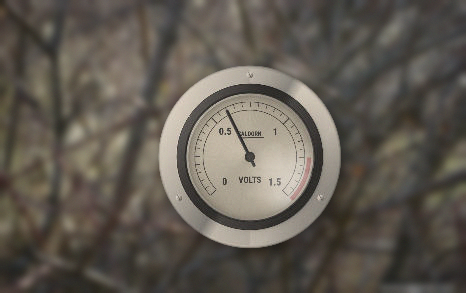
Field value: 0.6 V
